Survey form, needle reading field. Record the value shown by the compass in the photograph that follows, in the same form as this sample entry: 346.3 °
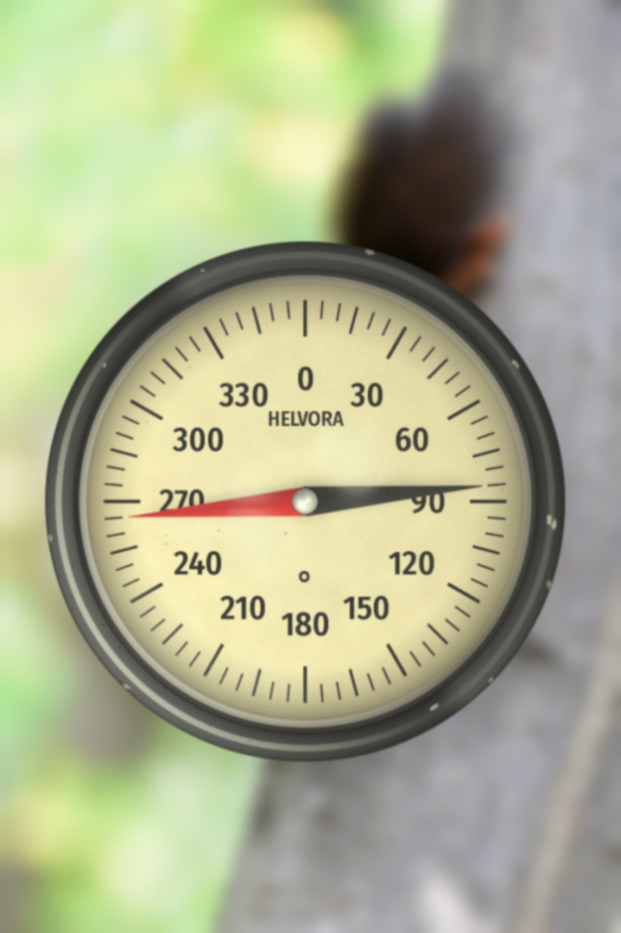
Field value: 265 °
